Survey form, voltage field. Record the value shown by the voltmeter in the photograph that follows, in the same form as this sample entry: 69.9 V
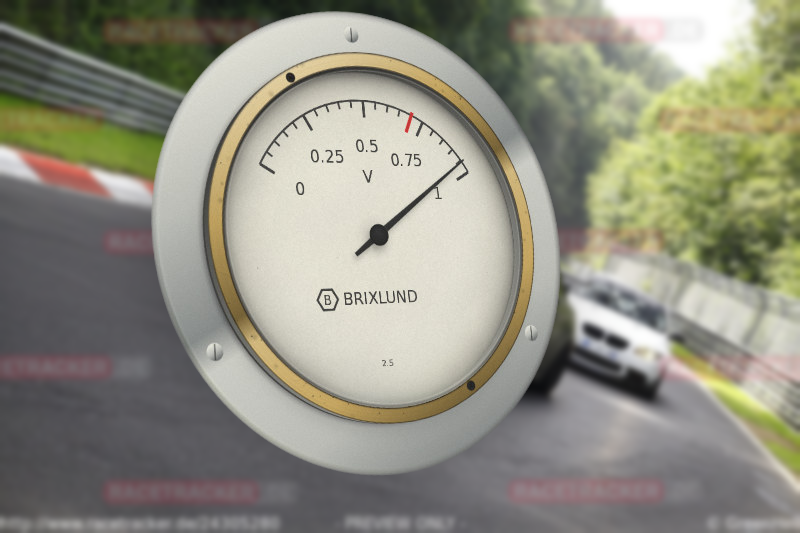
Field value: 0.95 V
